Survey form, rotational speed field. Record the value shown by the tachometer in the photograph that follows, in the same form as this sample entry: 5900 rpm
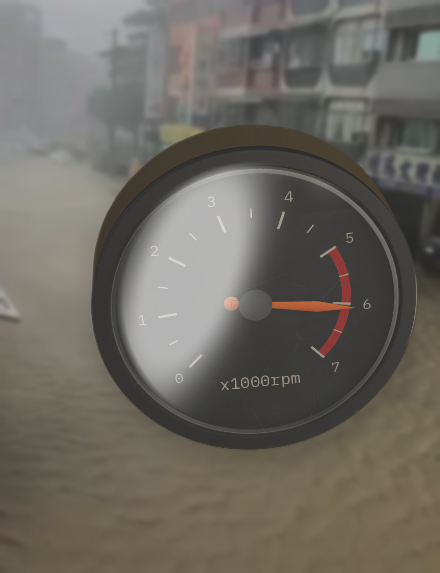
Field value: 6000 rpm
